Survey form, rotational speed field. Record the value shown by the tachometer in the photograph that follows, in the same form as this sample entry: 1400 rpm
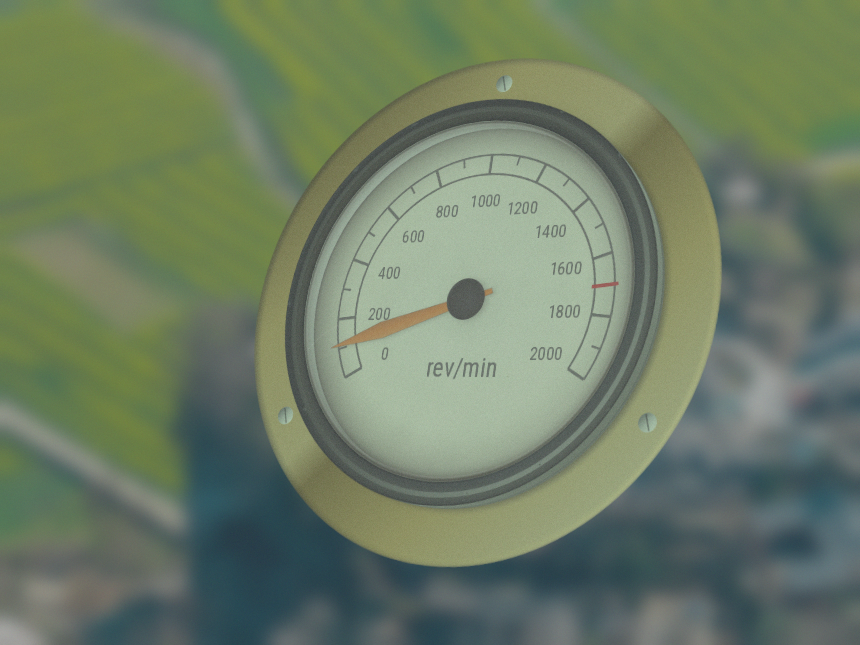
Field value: 100 rpm
